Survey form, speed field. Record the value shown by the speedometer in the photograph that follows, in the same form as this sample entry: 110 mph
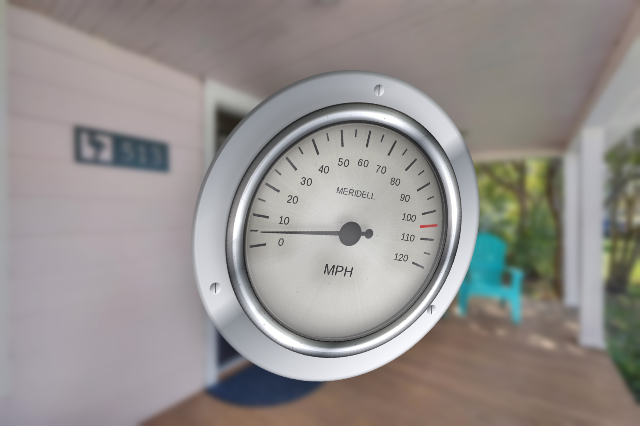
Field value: 5 mph
